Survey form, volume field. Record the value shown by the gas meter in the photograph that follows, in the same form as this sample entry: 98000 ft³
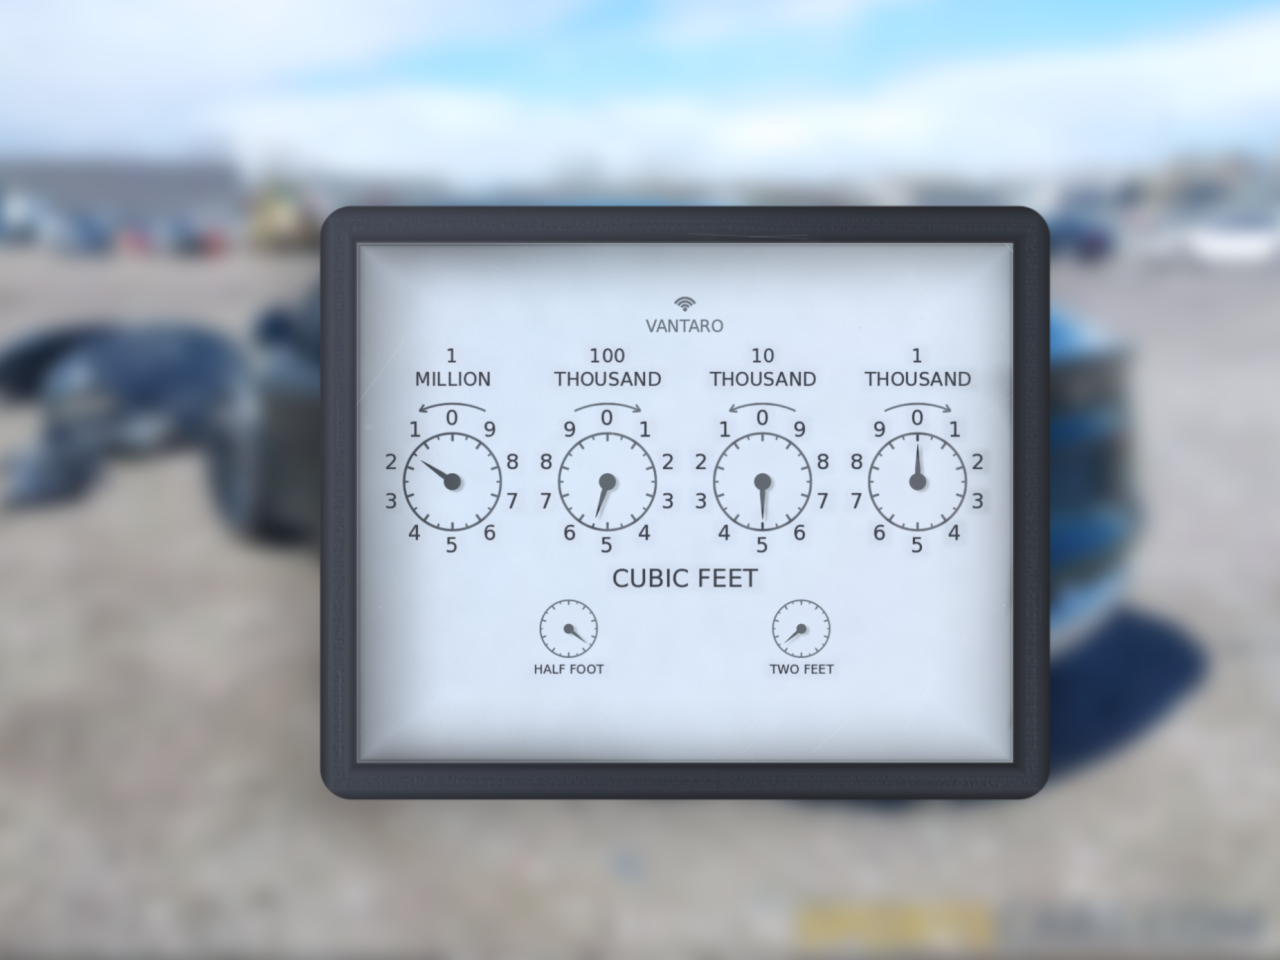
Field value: 155000 ft³
